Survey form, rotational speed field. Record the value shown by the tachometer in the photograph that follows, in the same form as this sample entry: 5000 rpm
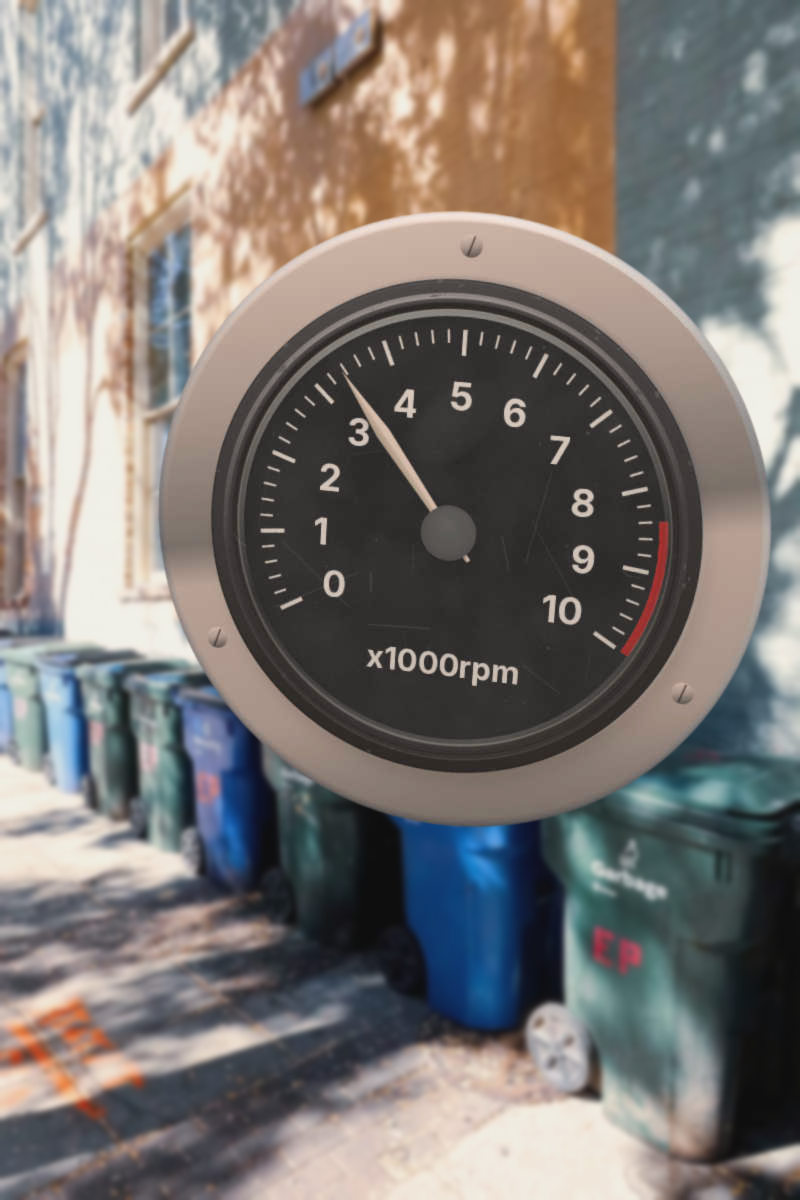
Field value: 3400 rpm
